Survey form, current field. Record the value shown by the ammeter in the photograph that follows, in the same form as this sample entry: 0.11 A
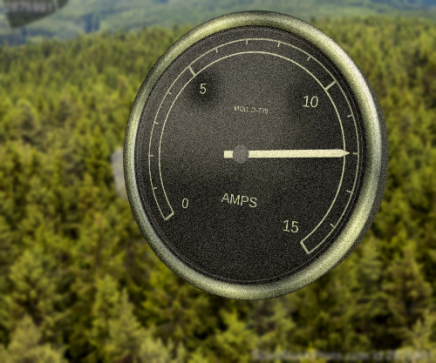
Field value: 12 A
